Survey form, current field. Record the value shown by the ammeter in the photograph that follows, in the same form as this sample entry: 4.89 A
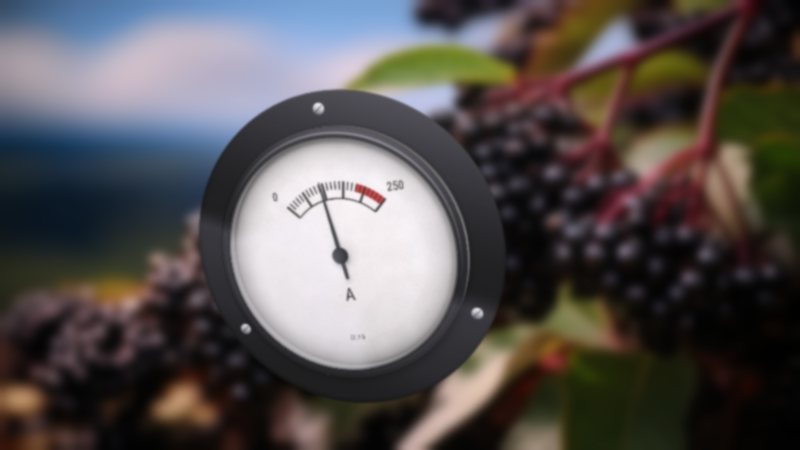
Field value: 100 A
